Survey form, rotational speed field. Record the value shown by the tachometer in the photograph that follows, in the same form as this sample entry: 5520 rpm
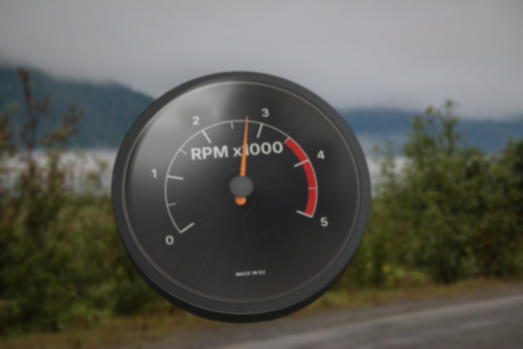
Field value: 2750 rpm
